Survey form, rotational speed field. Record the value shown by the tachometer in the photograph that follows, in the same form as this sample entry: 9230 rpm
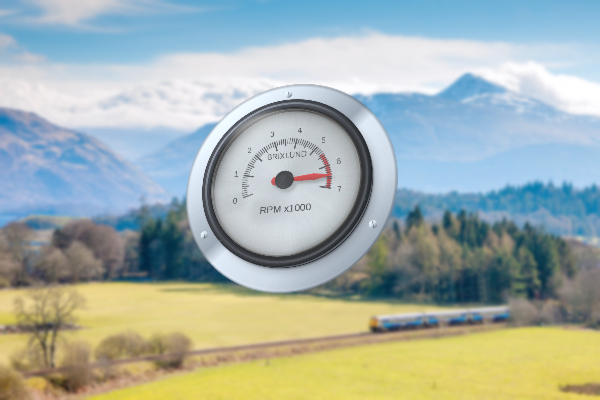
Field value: 6500 rpm
